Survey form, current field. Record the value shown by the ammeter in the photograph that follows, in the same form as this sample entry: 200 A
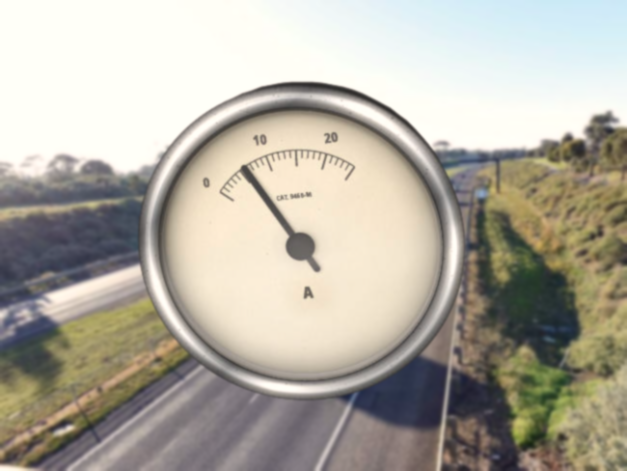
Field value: 6 A
